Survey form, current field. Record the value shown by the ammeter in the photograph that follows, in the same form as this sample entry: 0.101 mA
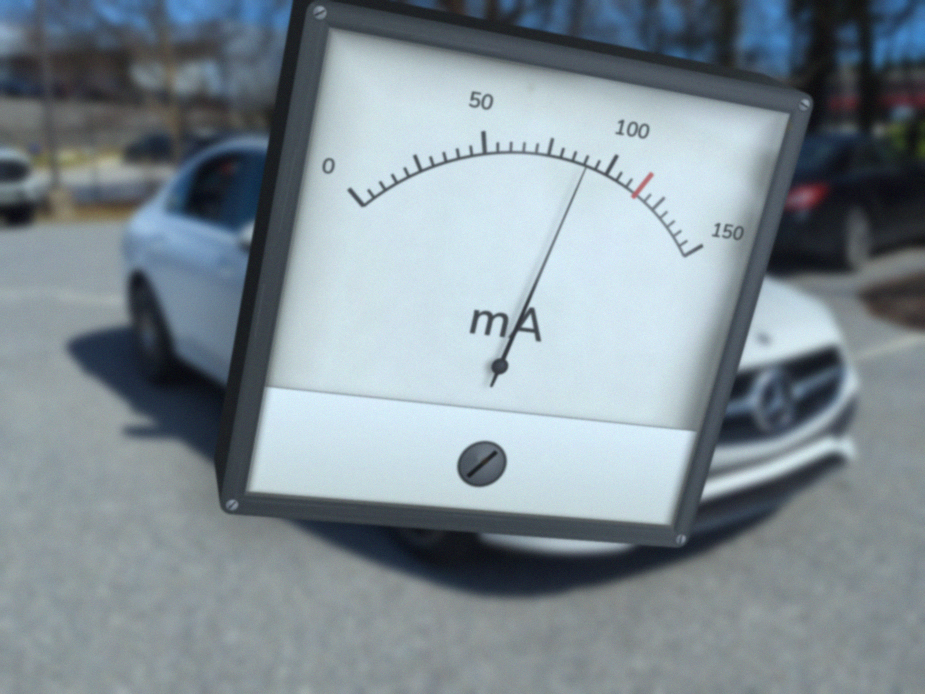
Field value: 90 mA
